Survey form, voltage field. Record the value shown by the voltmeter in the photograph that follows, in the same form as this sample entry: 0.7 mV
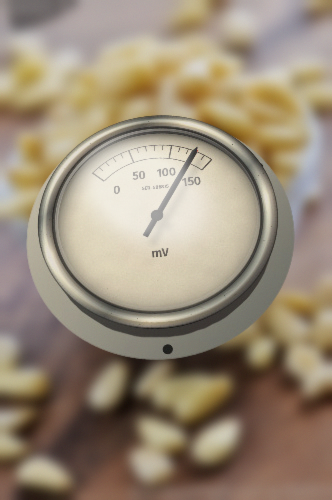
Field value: 130 mV
